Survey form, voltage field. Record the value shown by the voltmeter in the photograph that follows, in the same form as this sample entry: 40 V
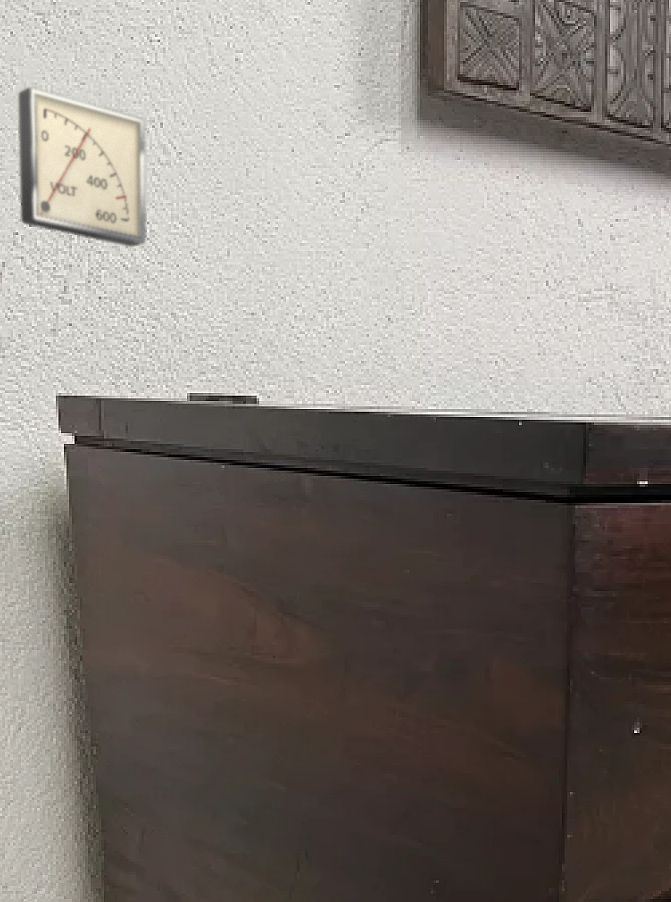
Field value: 200 V
